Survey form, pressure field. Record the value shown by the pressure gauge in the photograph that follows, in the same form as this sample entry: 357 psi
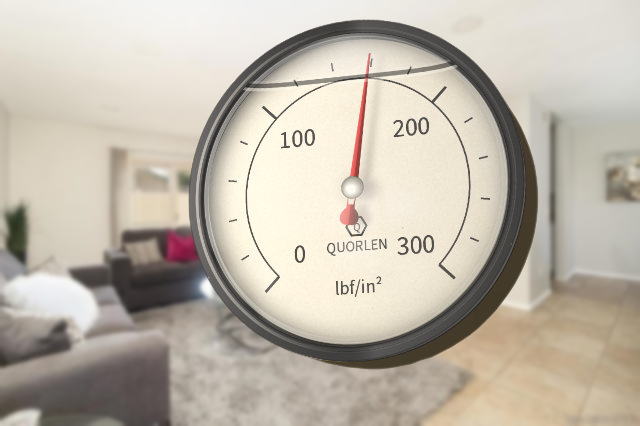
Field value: 160 psi
